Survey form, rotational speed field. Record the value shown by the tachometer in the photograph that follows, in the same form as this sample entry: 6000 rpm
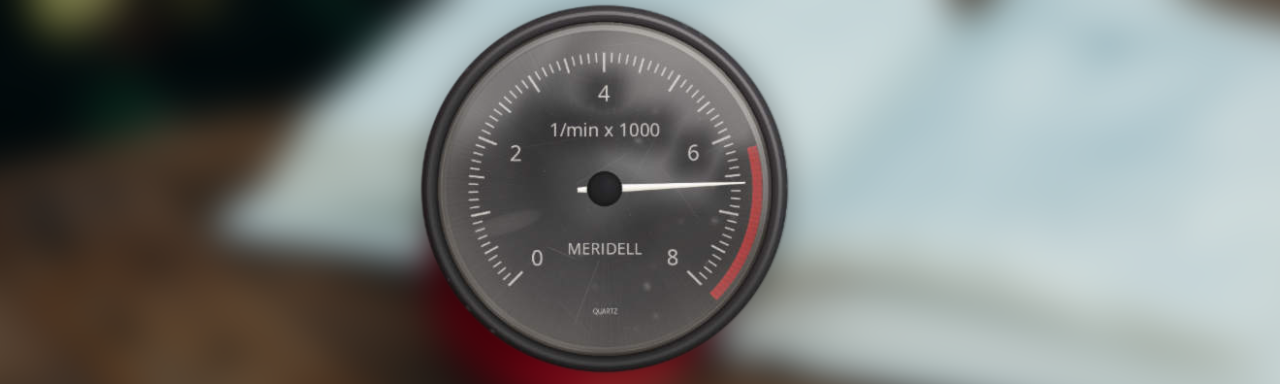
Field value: 6600 rpm
